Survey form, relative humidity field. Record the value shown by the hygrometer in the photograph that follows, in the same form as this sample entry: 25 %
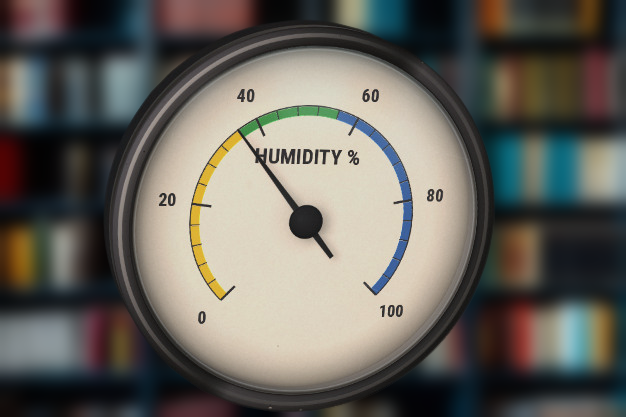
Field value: 36 %
